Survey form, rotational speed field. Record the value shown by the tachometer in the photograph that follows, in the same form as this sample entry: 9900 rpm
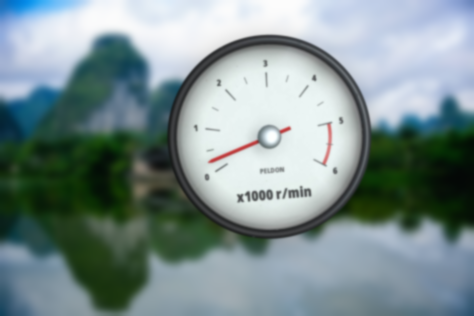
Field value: 250 rpm
